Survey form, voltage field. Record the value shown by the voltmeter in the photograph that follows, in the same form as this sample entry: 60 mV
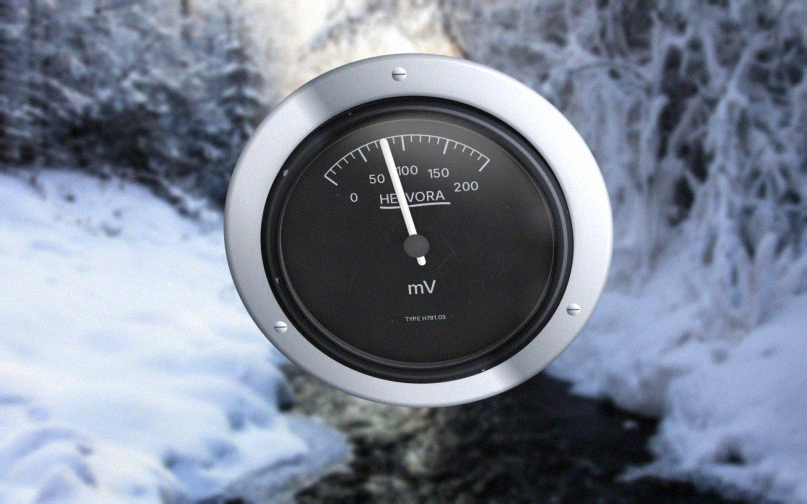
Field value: 80 mV
